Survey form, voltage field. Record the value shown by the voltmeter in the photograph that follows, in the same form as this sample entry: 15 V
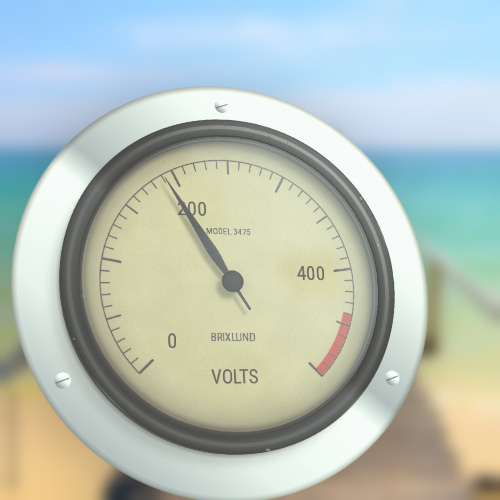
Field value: 190 V
